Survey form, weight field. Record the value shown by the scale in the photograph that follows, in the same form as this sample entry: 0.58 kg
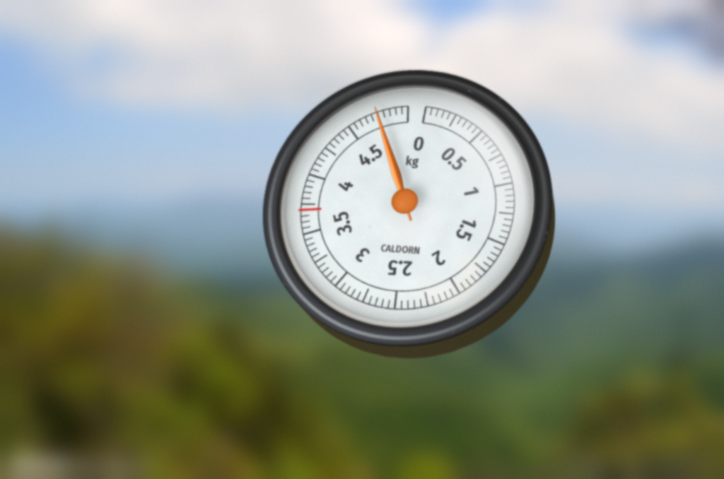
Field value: 4.75 kg
